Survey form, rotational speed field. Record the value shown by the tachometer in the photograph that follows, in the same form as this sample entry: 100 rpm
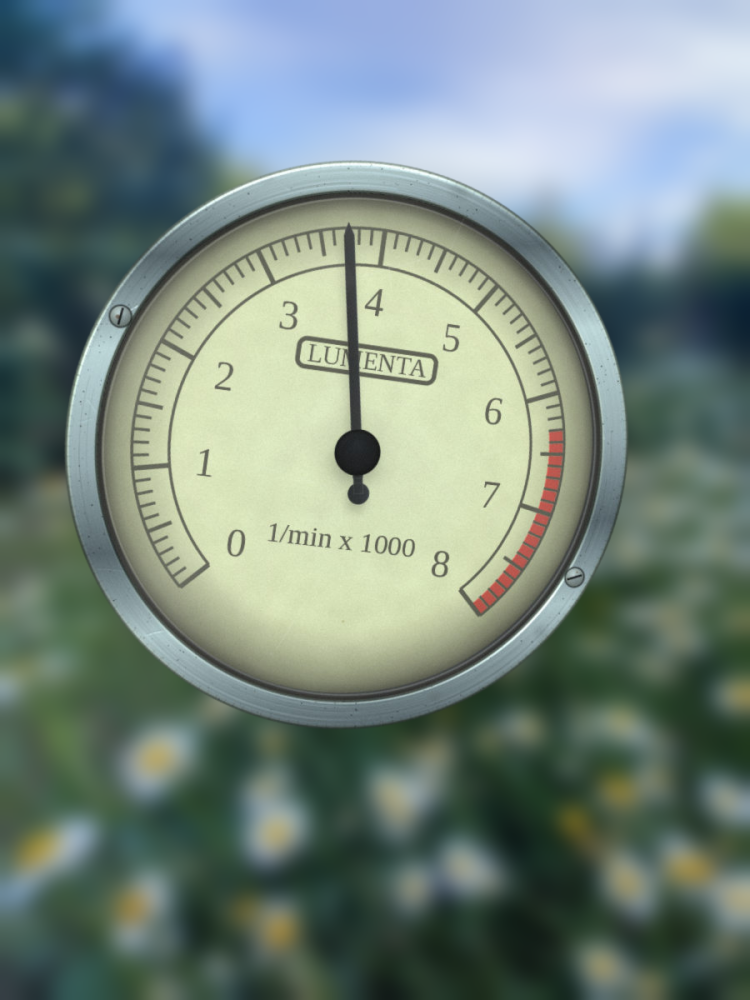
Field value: 3700 rpm
